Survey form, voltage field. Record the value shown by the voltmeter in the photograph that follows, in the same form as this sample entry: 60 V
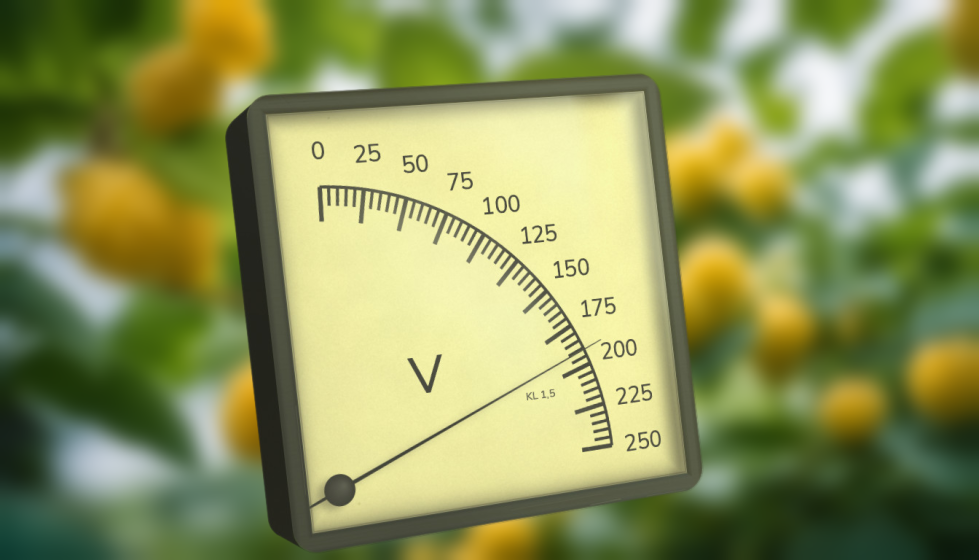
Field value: 190 V
